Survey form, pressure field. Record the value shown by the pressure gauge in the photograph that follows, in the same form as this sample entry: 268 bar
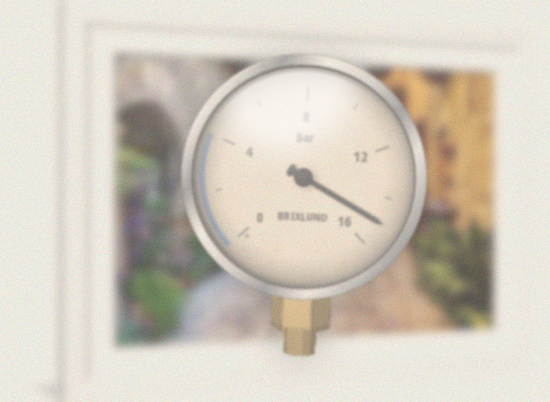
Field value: 15 bar
